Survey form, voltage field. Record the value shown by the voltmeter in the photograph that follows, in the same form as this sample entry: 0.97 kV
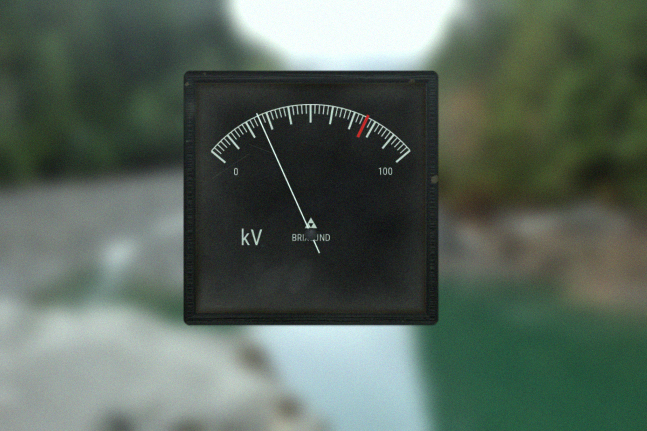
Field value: 26 kV
